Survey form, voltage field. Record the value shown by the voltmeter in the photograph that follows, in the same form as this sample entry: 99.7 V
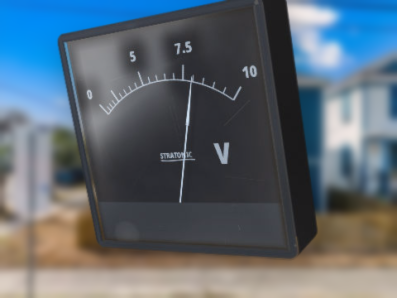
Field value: 8 V
